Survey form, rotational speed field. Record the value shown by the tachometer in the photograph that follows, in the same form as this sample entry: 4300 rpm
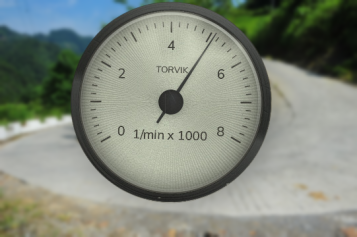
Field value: 5100 rpm
